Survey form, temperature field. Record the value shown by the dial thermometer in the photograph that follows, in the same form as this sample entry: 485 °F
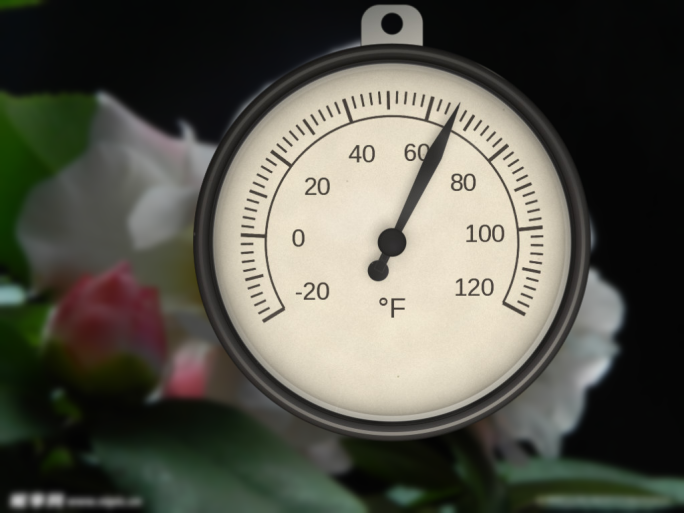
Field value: 66 °F
